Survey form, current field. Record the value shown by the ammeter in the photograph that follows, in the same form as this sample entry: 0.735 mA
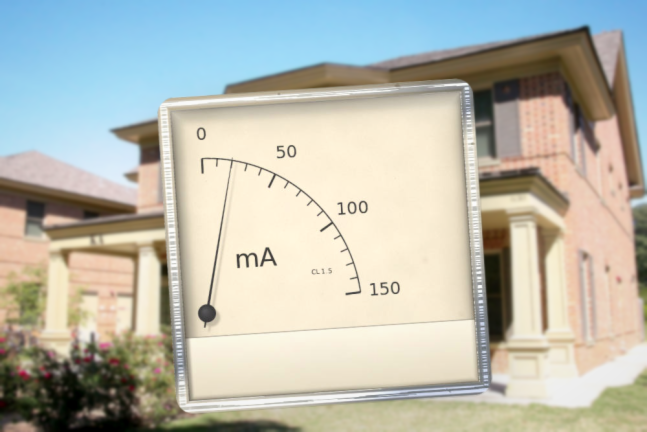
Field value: 20 mA
